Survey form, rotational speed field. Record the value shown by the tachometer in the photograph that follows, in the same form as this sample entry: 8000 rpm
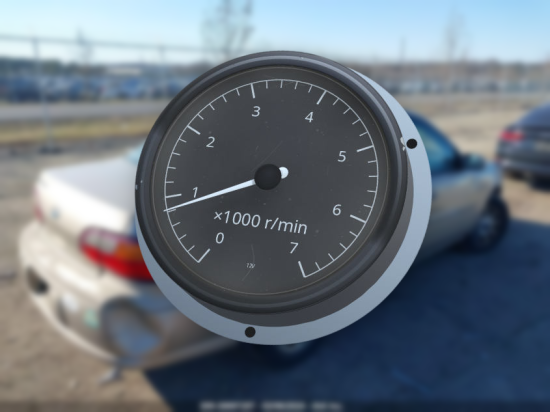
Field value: 800 rpm
